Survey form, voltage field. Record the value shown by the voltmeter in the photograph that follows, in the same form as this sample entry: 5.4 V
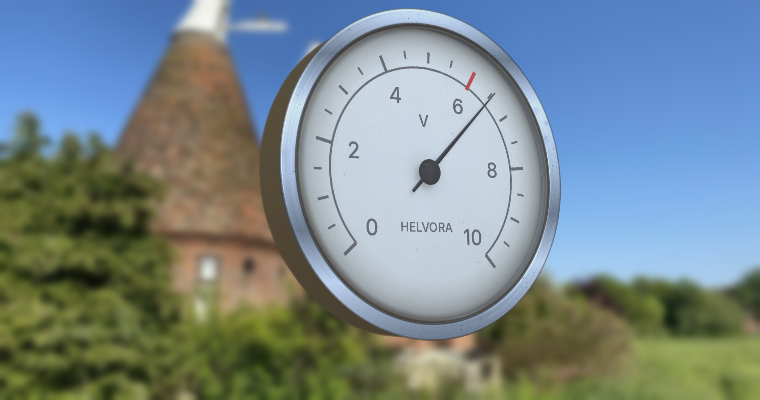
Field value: 6.5 V
